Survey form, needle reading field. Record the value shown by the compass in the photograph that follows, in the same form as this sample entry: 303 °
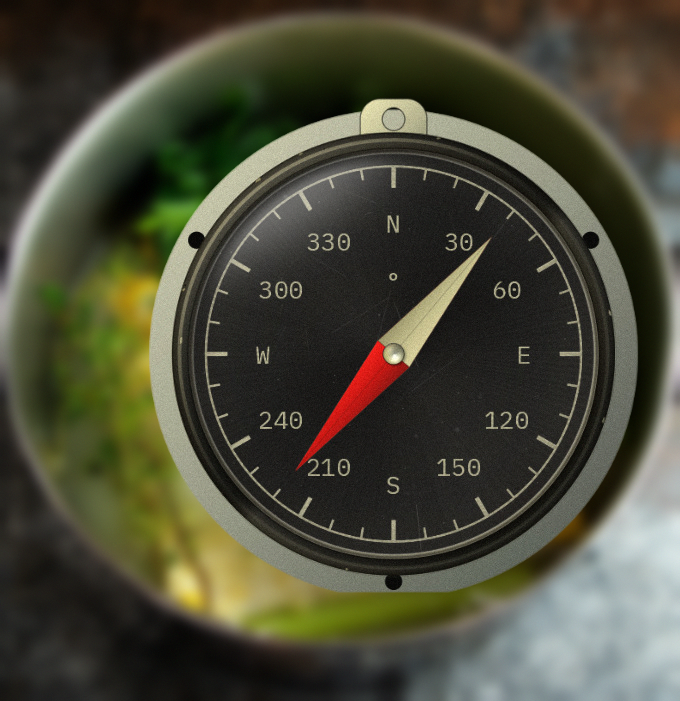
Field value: 220 °
